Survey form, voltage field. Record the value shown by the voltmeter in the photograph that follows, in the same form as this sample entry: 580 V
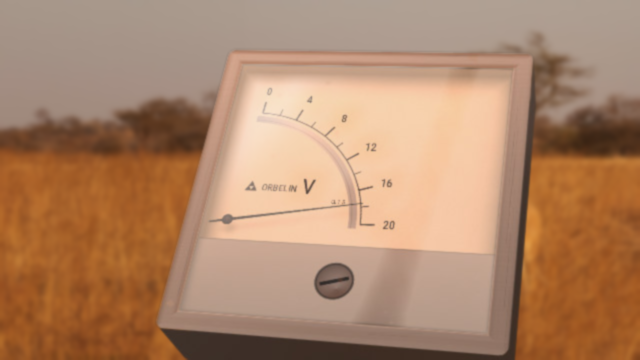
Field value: 18 V
